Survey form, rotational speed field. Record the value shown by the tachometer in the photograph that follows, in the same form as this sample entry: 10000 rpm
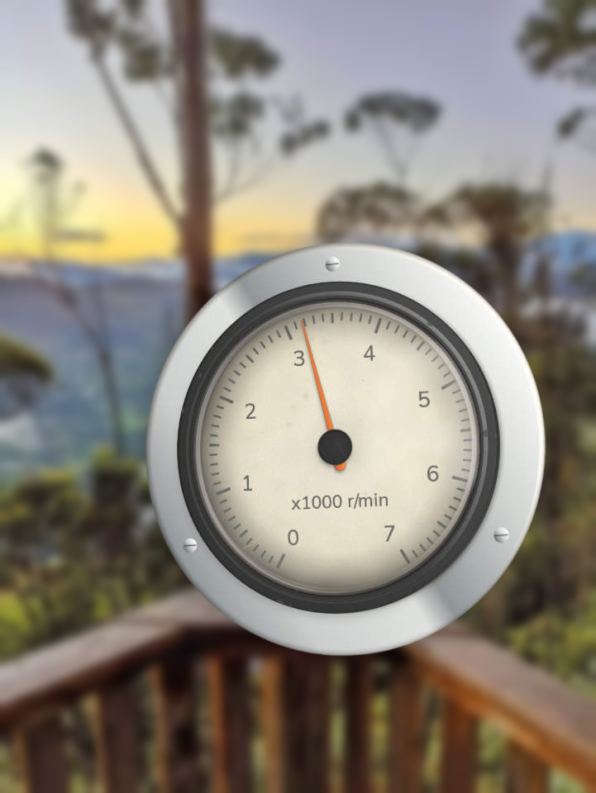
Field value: 3200 rpm
